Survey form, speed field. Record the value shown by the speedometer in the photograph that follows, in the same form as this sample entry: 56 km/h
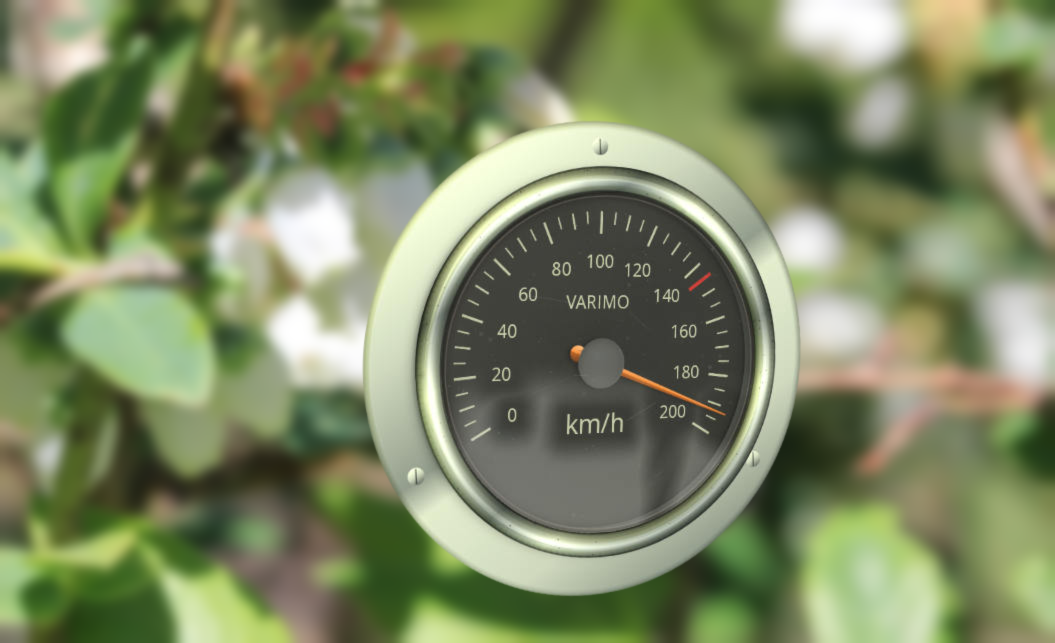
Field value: 192.5 km/h
